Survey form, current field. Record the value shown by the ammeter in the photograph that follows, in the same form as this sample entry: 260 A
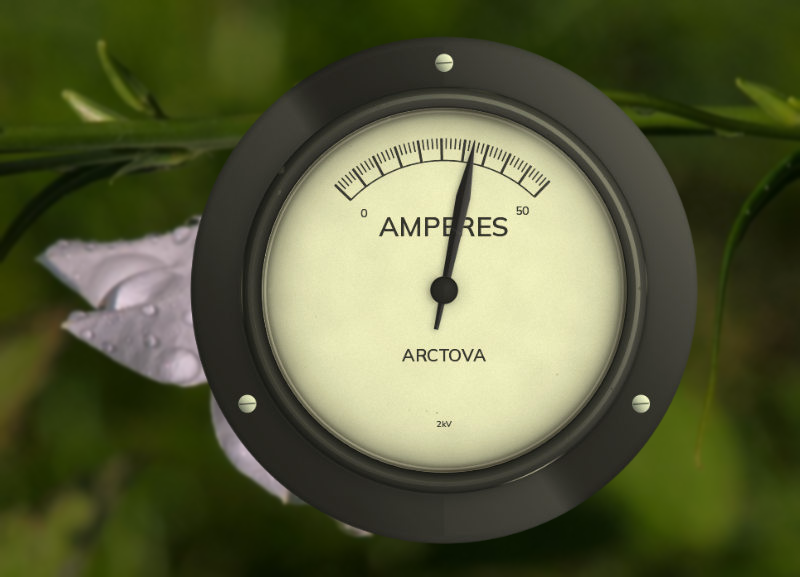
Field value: 32 A
